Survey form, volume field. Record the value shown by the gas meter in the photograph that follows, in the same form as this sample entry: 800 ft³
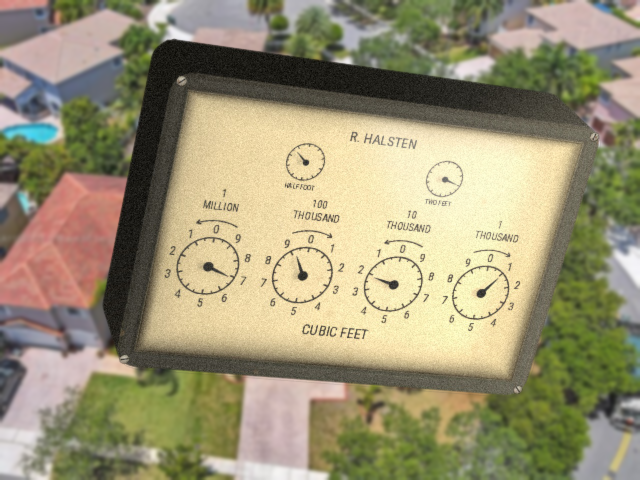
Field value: 692100 ft³
